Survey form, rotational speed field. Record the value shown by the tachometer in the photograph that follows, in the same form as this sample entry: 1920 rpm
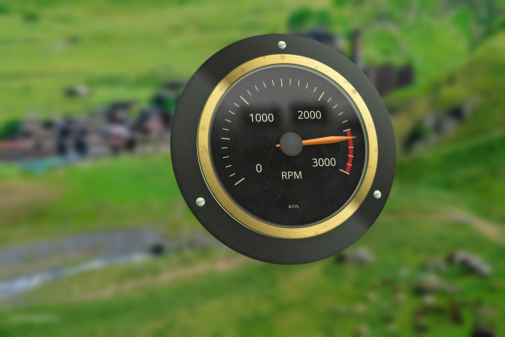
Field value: 2600 rpm
